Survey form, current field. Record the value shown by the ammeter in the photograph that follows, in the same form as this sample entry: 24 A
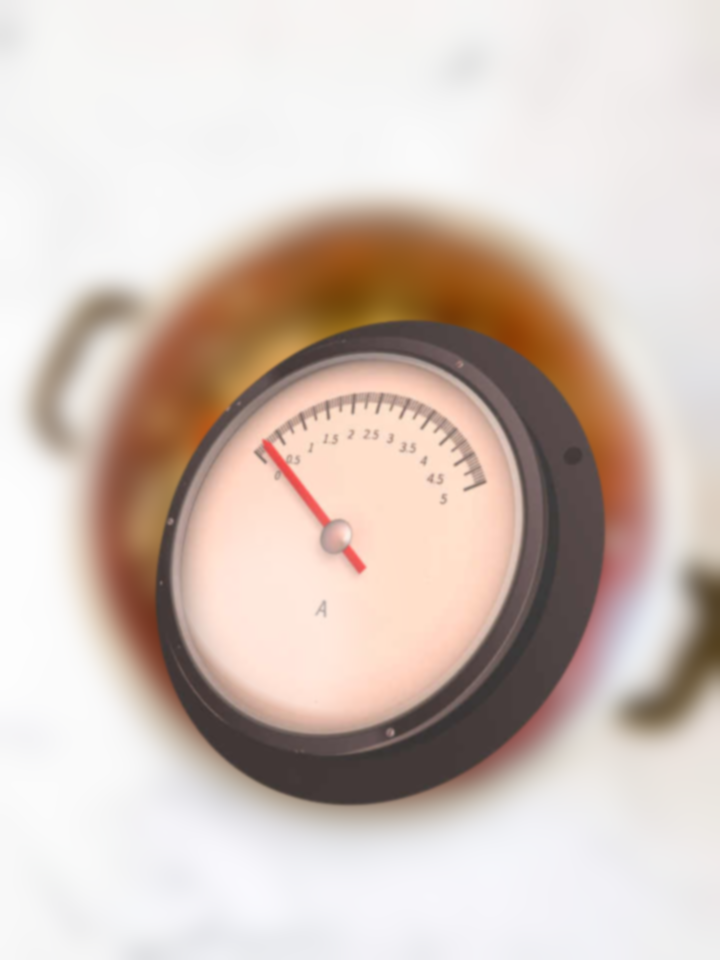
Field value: 0.25 A
